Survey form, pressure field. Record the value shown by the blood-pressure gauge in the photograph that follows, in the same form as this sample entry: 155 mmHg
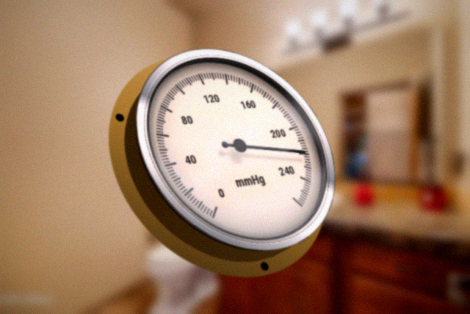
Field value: 220 mmHg
